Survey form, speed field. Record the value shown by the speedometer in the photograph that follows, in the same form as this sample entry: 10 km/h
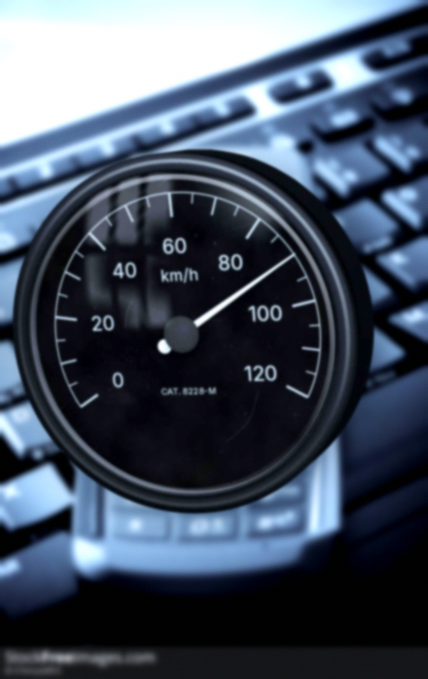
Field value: 90 km/h
